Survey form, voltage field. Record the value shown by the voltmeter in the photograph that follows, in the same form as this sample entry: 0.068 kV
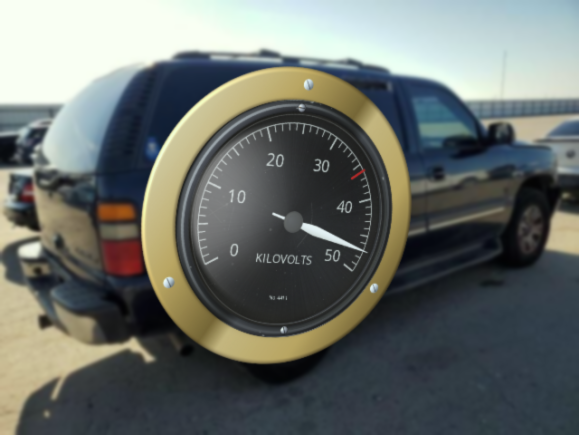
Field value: 47 kV
